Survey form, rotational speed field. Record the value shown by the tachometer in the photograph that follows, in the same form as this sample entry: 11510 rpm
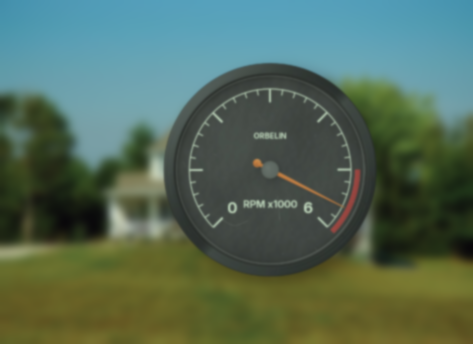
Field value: 5600 rpm
